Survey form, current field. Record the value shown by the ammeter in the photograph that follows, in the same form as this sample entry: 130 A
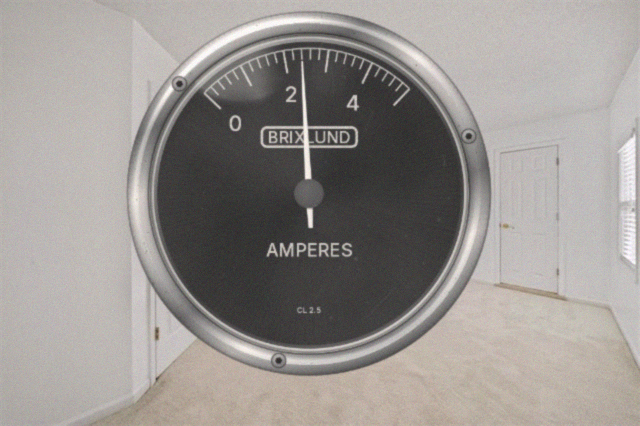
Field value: 2.4 A
